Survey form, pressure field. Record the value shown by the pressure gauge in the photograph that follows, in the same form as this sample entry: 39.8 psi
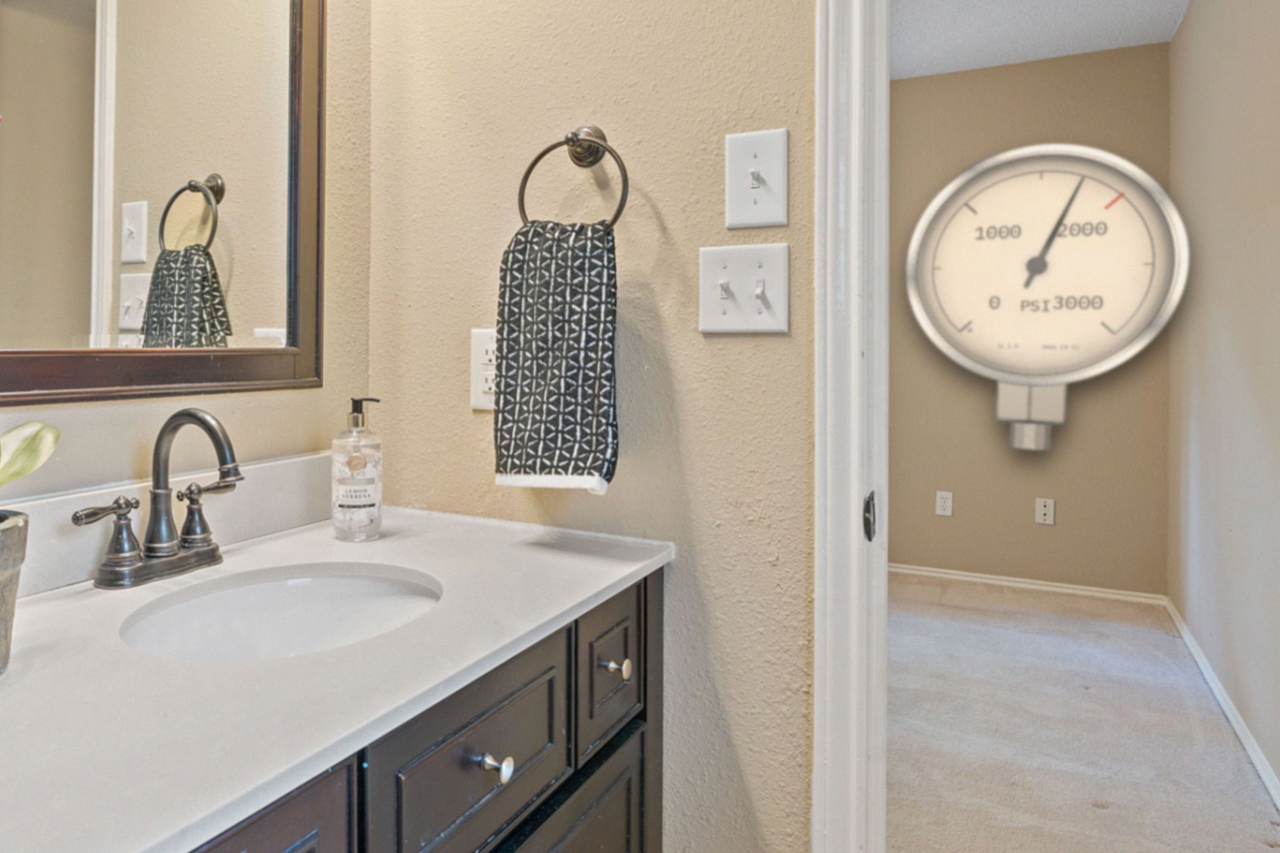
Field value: 1750 psi
